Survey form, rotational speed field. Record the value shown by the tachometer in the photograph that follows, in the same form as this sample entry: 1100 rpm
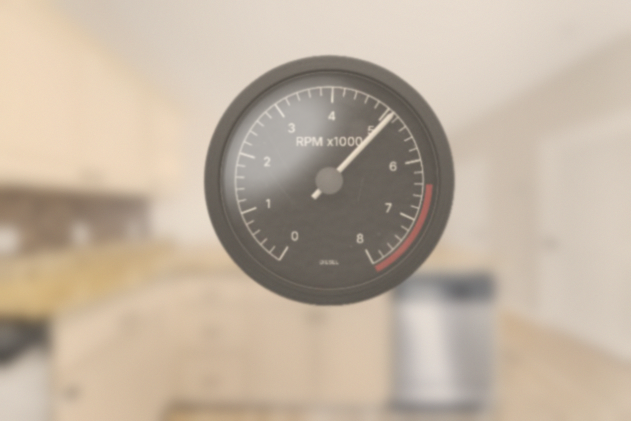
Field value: 5100 rpm
